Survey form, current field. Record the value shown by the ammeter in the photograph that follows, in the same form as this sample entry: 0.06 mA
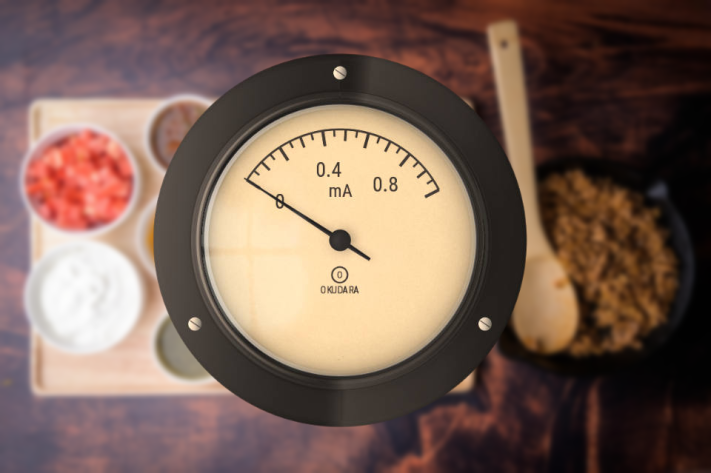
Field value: 0 mA
